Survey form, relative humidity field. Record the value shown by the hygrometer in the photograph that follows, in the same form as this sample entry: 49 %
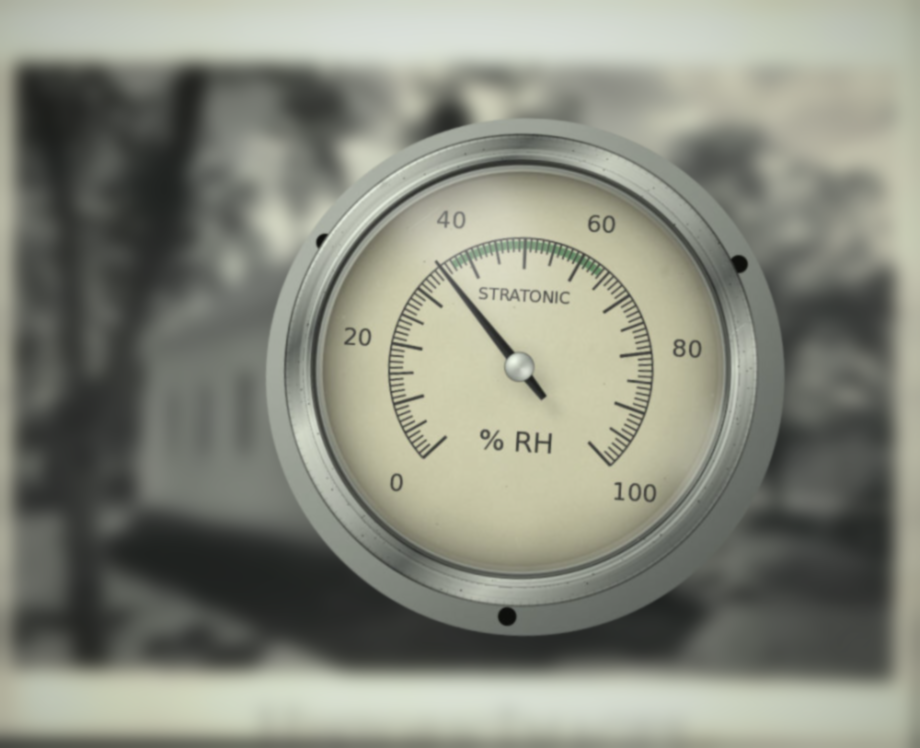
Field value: 35 %
